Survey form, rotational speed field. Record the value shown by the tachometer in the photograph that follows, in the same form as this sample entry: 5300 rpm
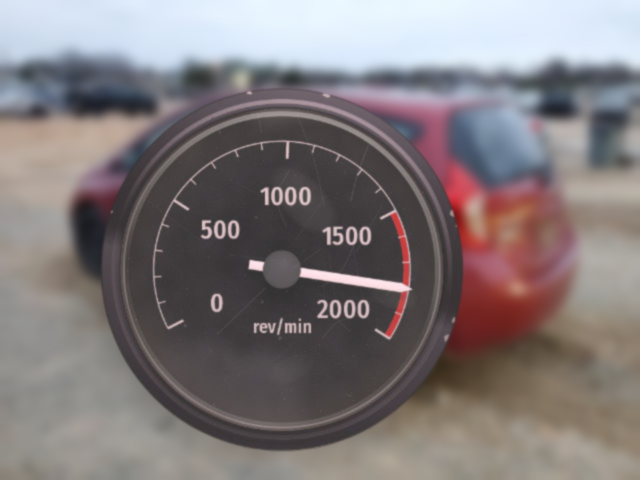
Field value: 1800 rpm
